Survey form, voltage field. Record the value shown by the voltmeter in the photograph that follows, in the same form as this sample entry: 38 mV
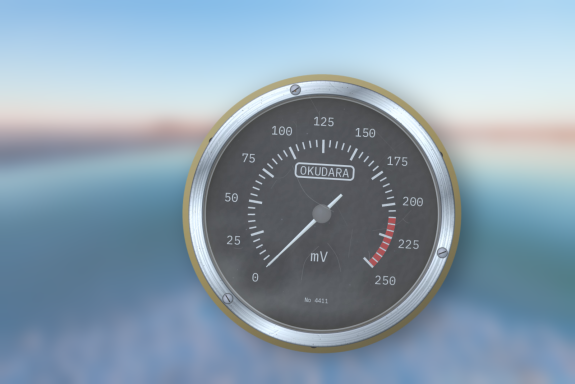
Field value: 0 mV
